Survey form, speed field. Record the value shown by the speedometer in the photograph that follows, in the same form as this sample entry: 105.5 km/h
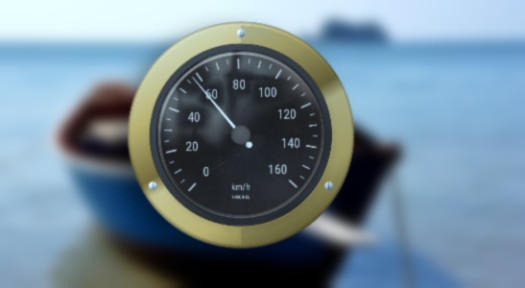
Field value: 57.5 km/h
